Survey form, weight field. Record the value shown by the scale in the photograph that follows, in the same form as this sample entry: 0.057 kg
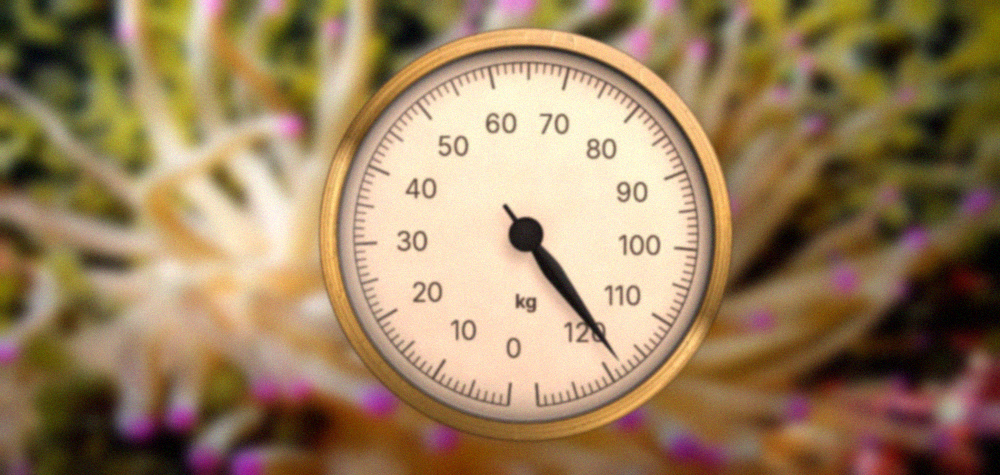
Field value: 118 kg
